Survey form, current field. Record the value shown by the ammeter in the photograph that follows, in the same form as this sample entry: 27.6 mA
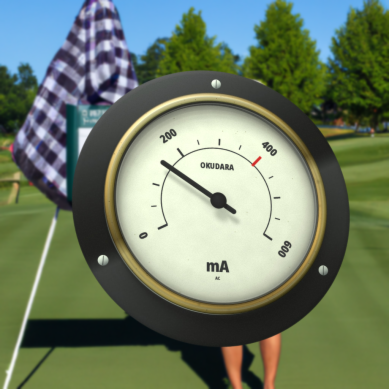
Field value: 150 mA
